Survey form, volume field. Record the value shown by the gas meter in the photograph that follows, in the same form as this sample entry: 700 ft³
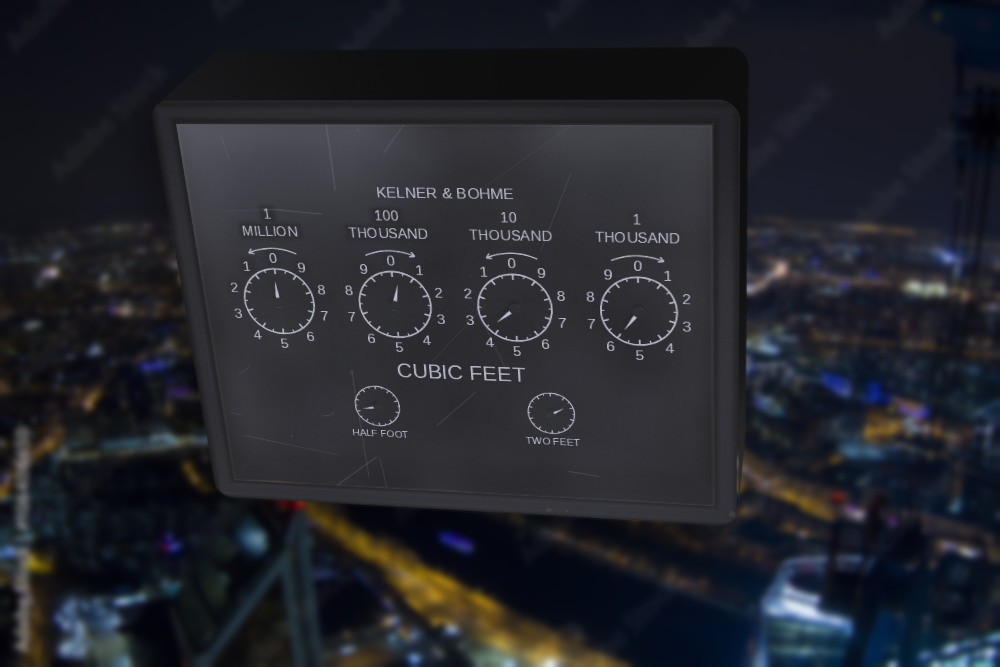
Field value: 3600 ft³
